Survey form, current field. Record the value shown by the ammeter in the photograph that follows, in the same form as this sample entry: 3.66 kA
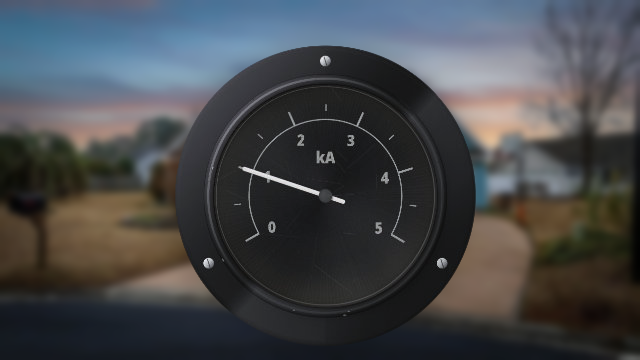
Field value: 1 kA
